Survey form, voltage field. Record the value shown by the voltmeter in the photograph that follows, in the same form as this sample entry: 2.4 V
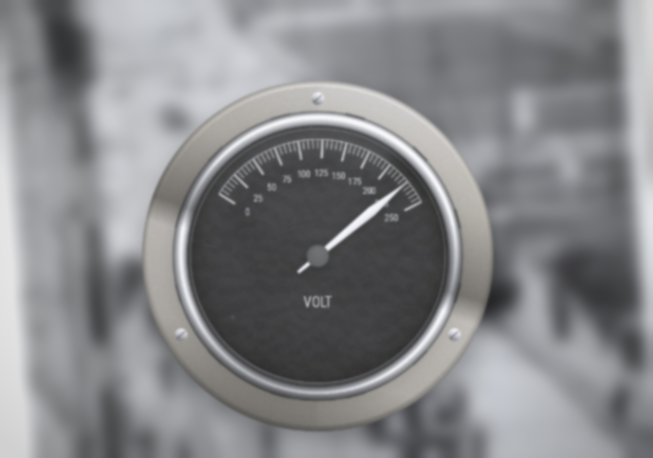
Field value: 225 V
